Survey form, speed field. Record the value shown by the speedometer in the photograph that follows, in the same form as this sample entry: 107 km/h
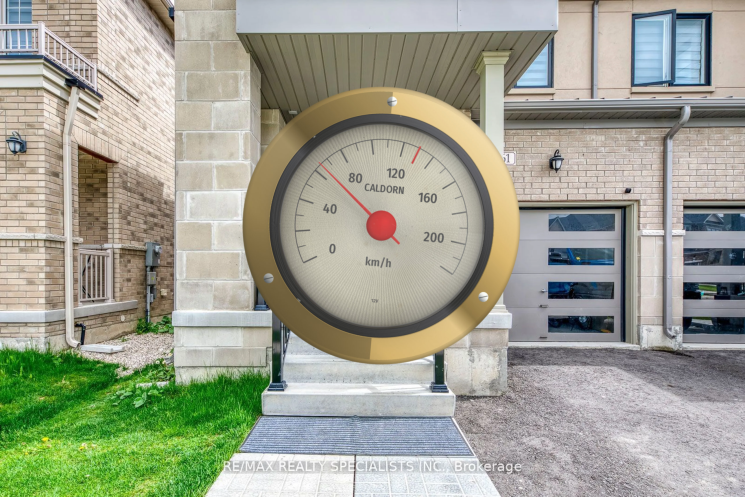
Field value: 65 km/h
